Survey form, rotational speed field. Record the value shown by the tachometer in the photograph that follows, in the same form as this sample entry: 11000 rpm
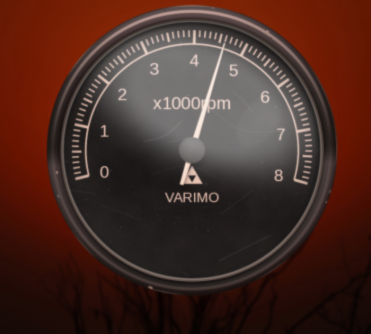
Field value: 4600 rpm
